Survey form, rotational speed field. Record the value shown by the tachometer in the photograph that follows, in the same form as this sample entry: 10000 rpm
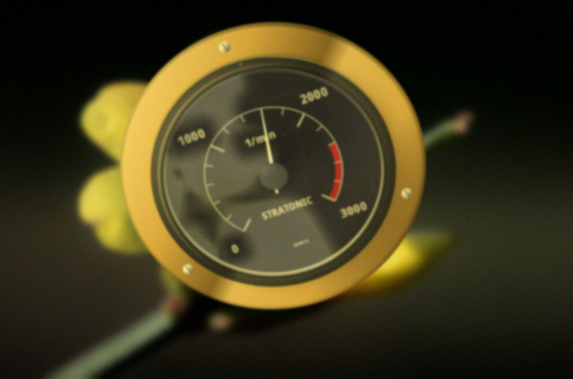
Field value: 1600 rpm
